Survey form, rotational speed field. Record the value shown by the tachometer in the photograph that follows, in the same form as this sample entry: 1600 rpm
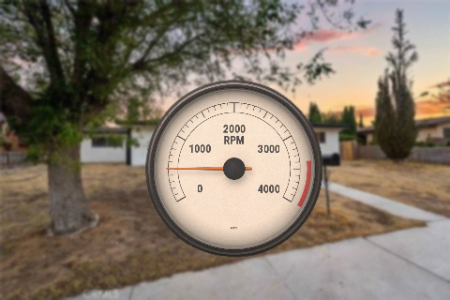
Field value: 500 rpm
